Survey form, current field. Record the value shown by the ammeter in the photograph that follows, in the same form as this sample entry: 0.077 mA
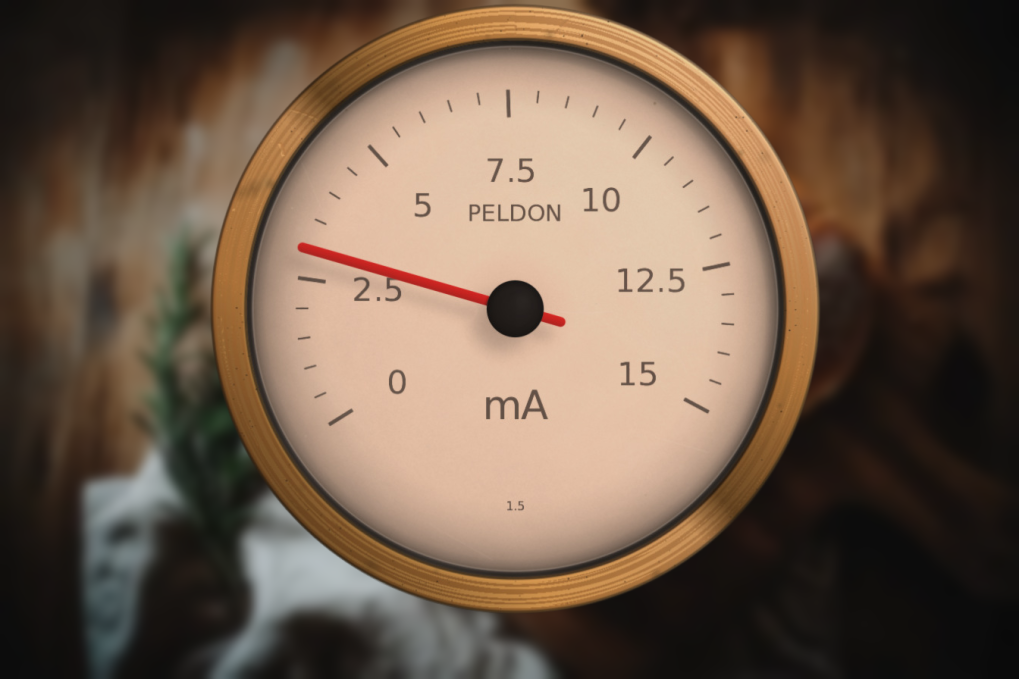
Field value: 3 mA
